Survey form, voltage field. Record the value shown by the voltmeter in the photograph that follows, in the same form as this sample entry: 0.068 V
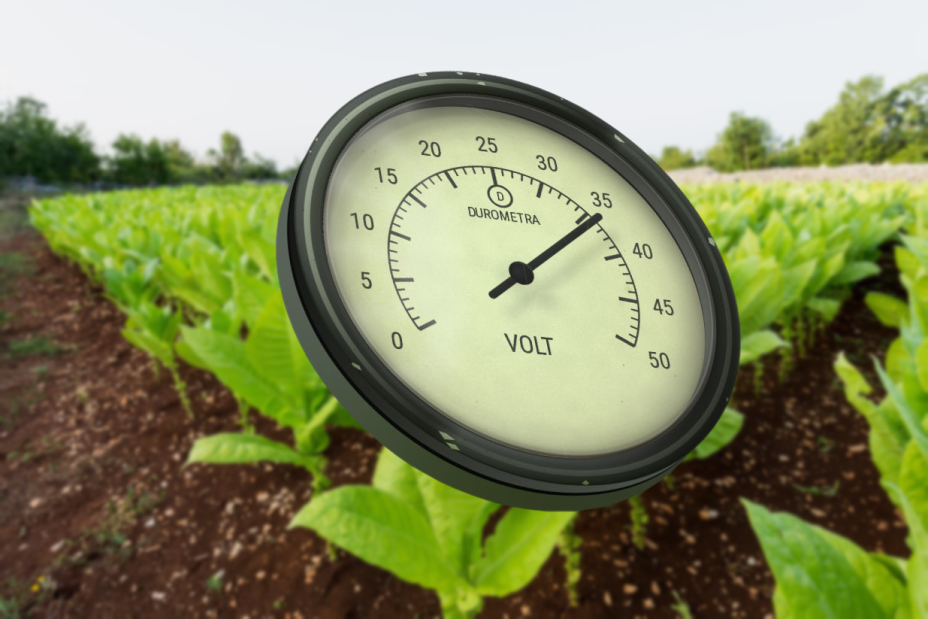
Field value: 36 V
